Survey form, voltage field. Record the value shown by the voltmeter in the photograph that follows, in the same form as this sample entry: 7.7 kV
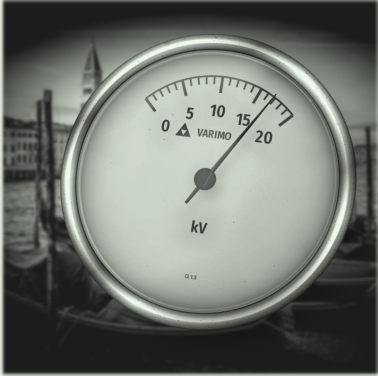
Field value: 17 kV
